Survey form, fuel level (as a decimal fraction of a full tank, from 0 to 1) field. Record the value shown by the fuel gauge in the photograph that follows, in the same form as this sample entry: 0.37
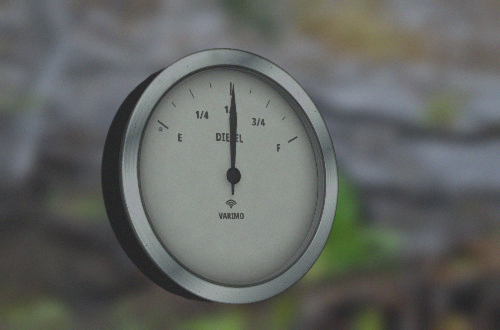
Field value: 0.5
